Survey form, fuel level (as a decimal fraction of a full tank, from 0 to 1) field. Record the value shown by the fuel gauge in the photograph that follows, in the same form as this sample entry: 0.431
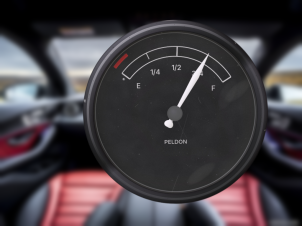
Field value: 0.75
